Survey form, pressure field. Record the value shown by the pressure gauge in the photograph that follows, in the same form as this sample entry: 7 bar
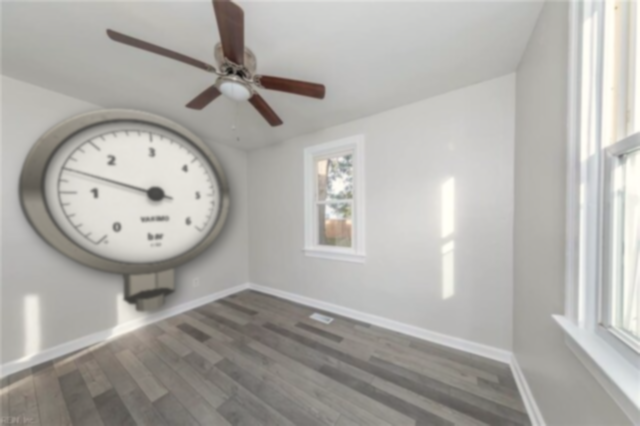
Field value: 1.4 bar
